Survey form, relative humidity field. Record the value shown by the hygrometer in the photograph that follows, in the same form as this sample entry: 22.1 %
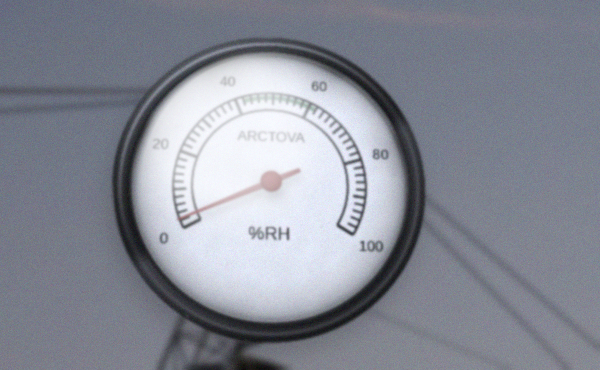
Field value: 2 %
